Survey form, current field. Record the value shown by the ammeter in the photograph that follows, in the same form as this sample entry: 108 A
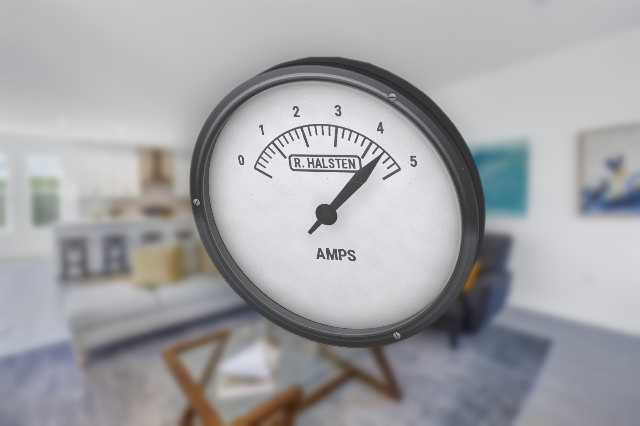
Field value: 4.4 A
